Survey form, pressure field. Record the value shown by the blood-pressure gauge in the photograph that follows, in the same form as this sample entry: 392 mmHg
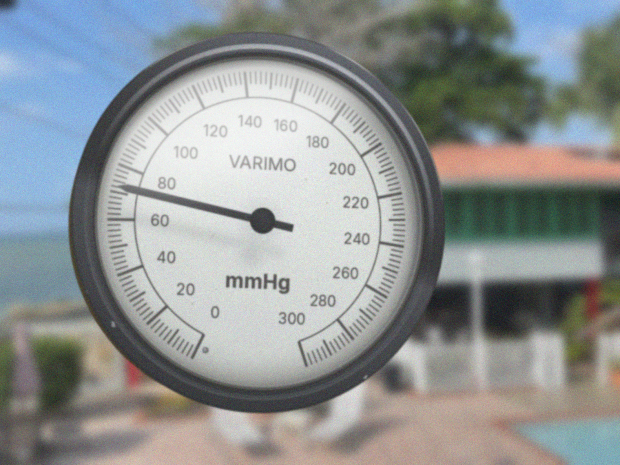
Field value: 72 mmHg
